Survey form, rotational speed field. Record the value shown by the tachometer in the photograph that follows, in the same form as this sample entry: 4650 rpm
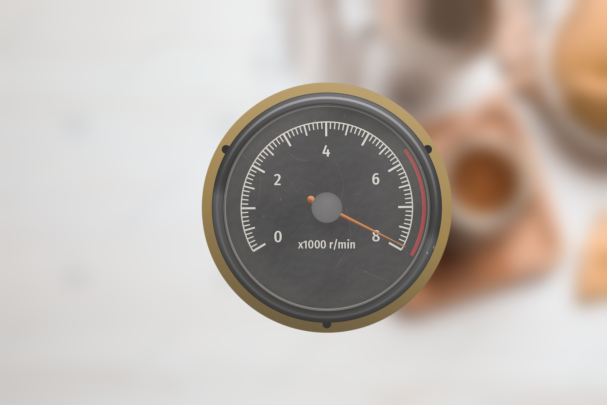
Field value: 7900 rpm
